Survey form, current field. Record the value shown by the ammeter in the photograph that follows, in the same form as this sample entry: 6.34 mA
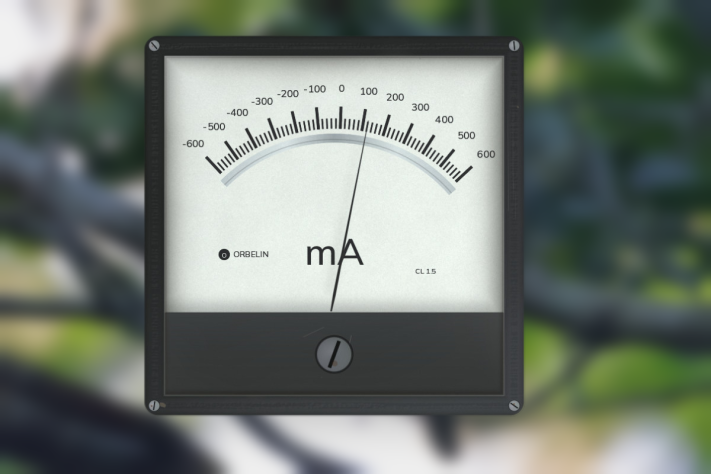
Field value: 120 mA
